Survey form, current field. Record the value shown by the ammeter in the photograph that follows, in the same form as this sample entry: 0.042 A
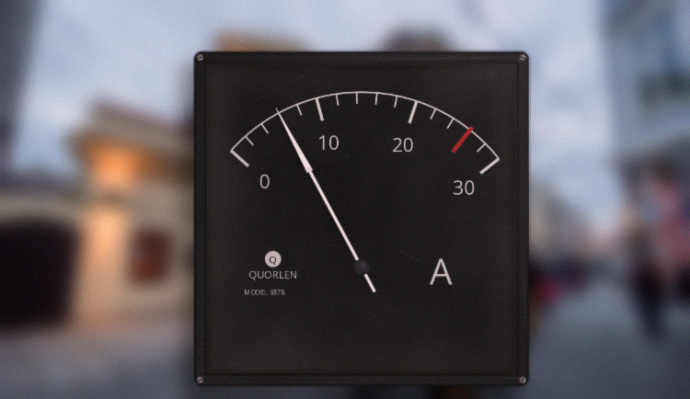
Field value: 6 A
